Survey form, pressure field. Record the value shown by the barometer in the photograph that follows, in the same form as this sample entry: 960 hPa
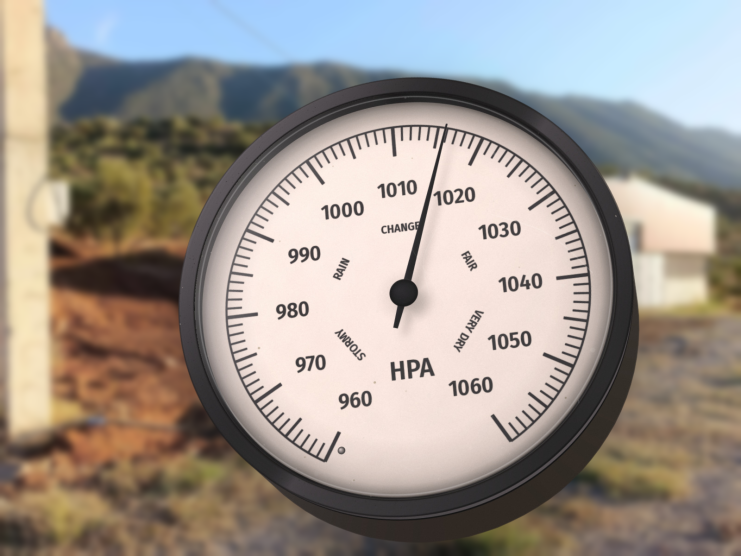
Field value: 1016 hPa
